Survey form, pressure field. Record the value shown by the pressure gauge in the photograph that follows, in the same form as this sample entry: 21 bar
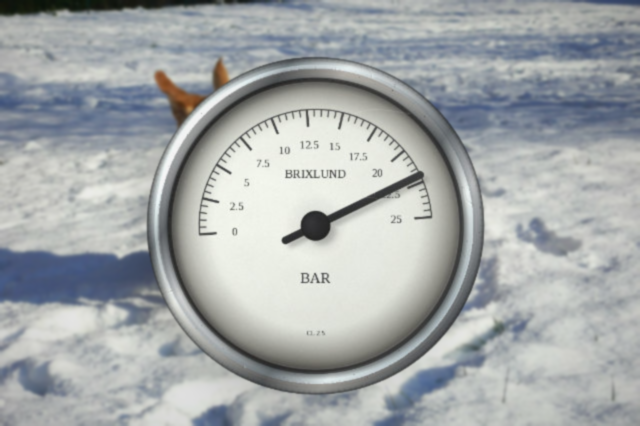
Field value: 22 bar
